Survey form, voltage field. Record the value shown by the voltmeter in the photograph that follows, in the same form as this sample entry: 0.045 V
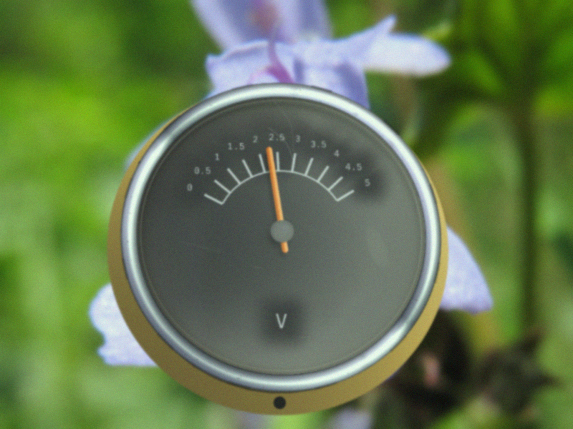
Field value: 2.25 V
